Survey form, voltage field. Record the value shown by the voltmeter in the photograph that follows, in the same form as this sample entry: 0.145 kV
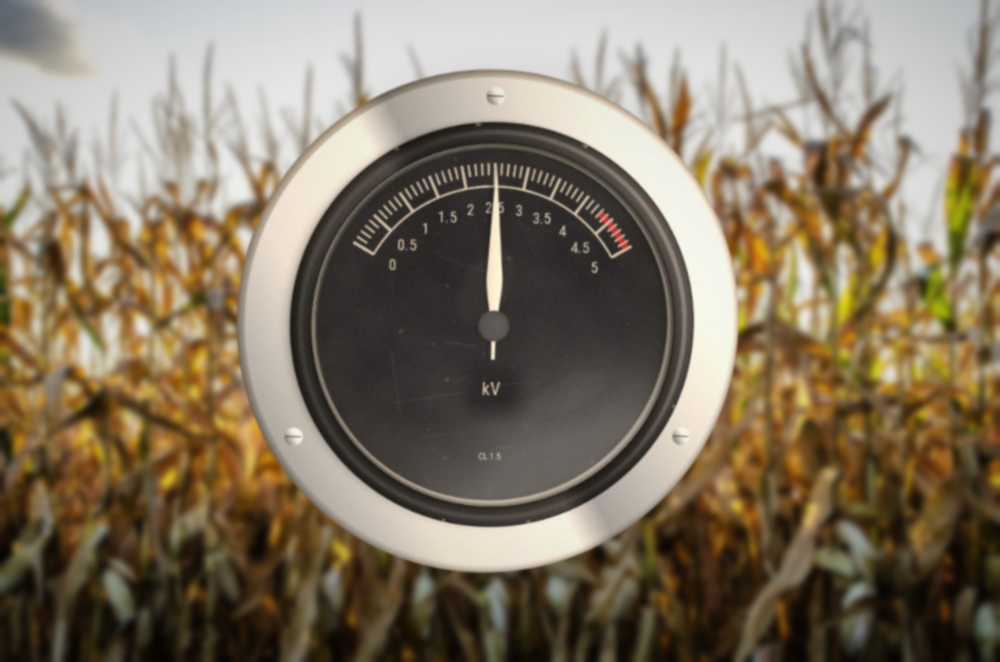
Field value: 2.5 kV
